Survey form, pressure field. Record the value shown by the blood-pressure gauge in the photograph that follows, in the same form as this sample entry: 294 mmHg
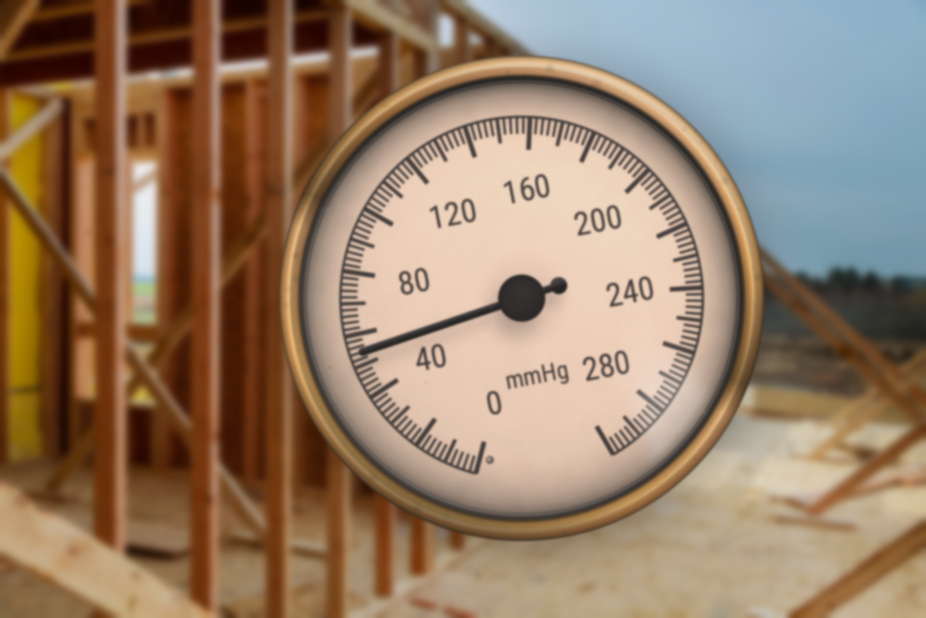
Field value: 54 mmHg
